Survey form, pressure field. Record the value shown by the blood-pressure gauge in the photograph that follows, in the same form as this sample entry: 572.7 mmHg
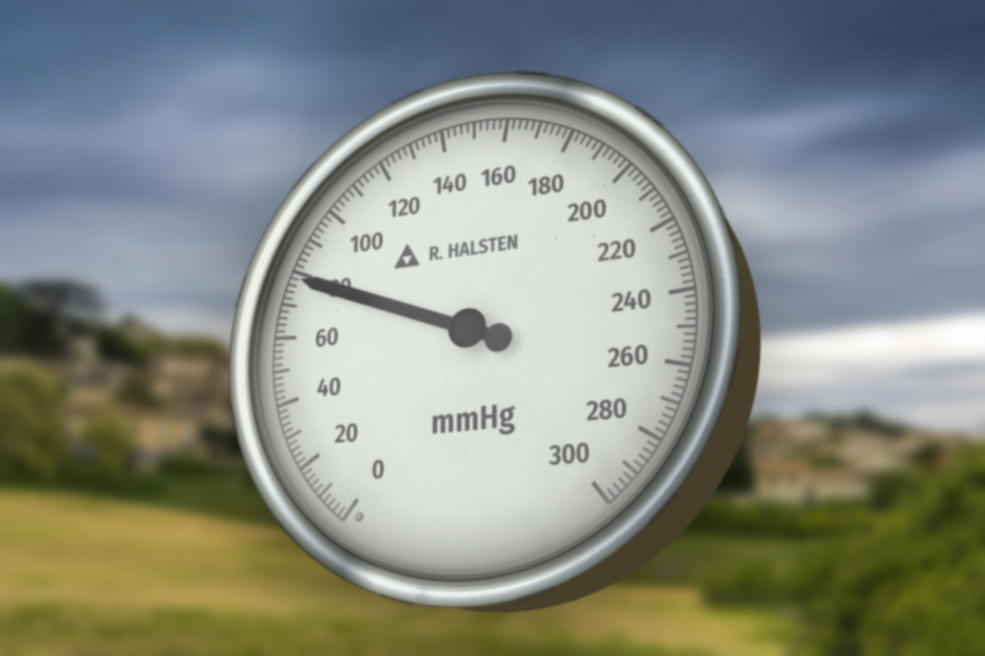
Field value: 78 mmHg
